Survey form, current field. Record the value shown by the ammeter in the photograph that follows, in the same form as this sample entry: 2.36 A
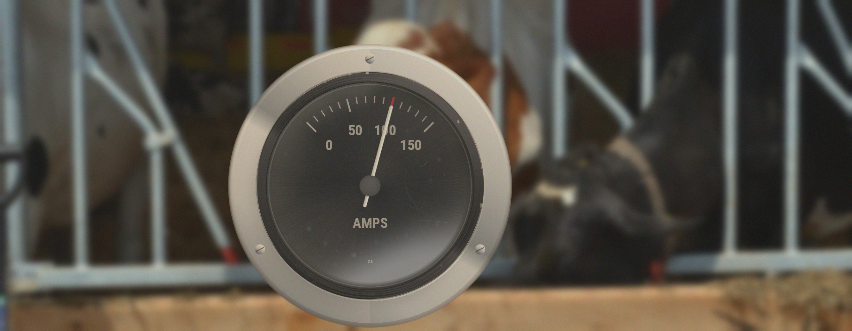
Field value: 100 A
